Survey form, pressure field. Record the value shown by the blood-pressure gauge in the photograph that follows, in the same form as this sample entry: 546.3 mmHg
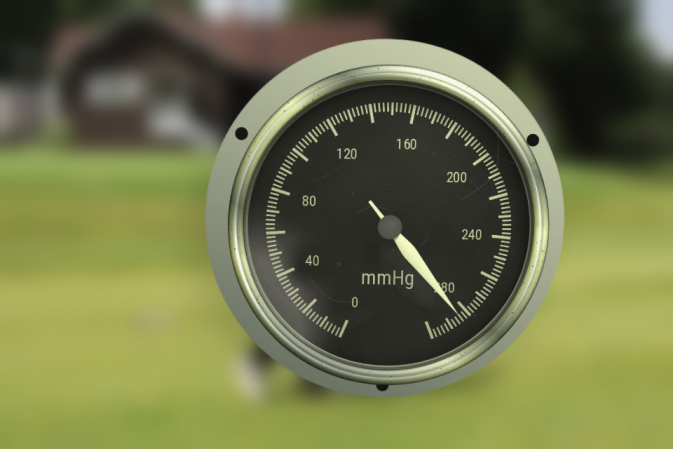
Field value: 284 mmHg
